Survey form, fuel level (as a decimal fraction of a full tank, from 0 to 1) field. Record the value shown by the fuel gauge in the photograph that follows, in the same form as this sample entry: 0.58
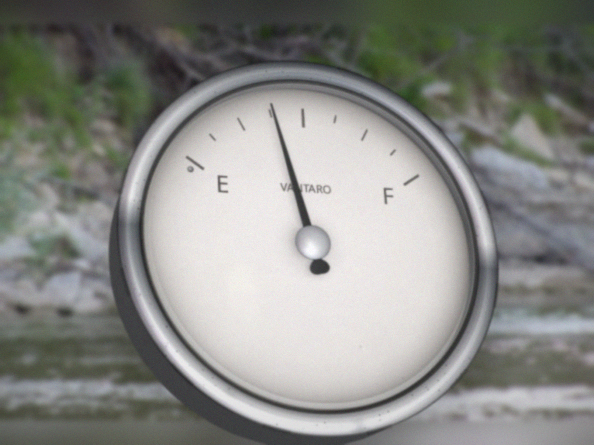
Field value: 0.375
